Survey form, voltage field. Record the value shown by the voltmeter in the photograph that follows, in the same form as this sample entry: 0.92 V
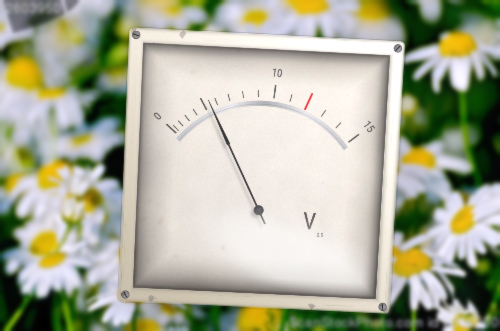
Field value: 5.5 V
